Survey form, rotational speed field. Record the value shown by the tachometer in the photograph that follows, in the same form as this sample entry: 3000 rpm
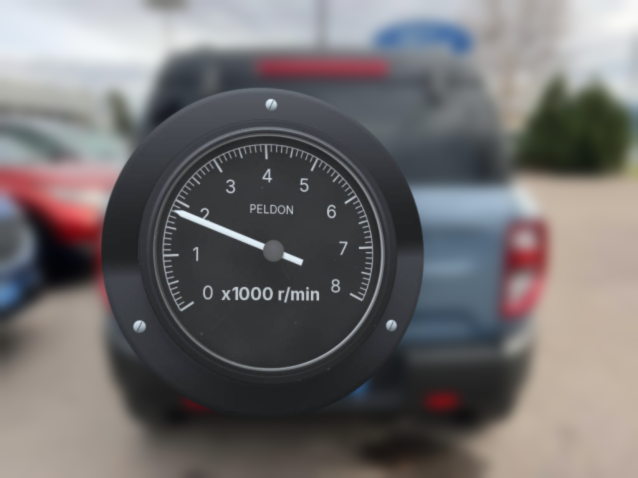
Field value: 1800 rpm
